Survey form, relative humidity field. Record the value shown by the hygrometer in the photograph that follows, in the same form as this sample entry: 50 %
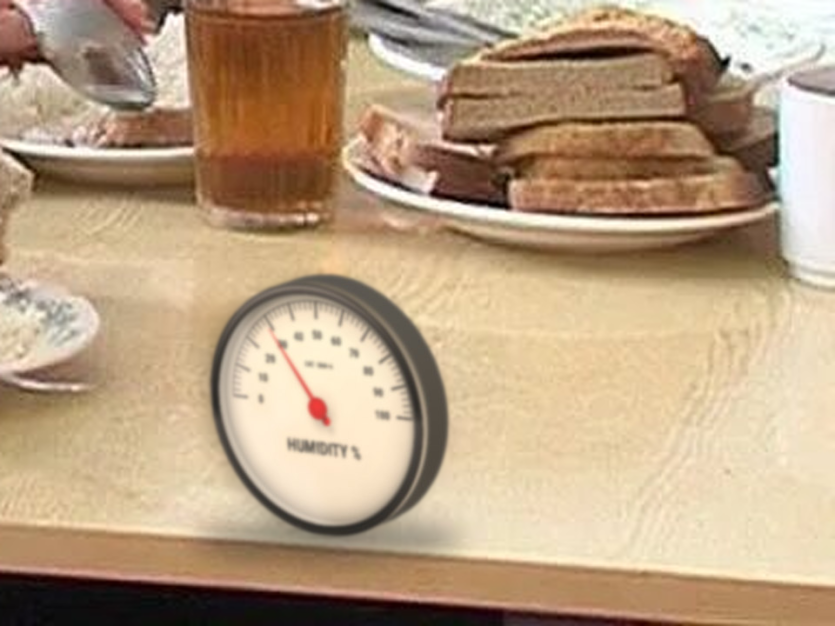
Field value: 30 %
